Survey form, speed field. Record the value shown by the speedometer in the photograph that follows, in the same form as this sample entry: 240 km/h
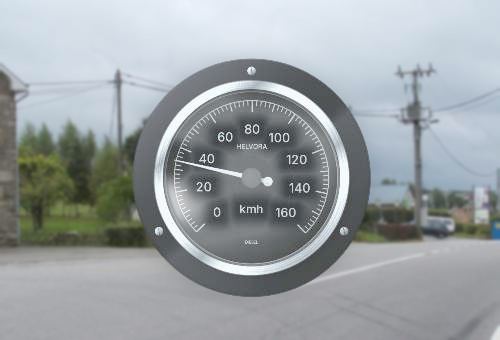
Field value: 34 km/h
